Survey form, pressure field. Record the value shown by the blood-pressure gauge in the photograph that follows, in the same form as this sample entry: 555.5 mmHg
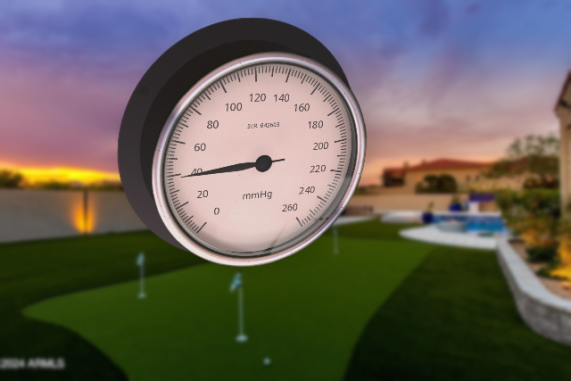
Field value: 40 mmHg
